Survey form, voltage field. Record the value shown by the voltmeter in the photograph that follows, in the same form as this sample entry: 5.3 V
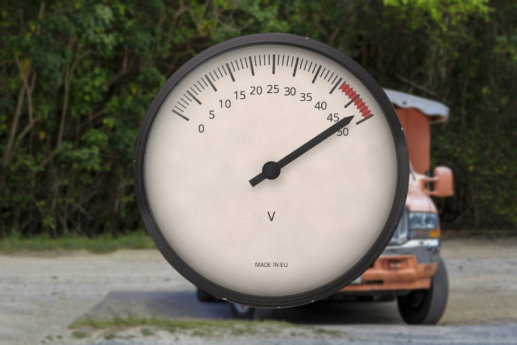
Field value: 48 V
